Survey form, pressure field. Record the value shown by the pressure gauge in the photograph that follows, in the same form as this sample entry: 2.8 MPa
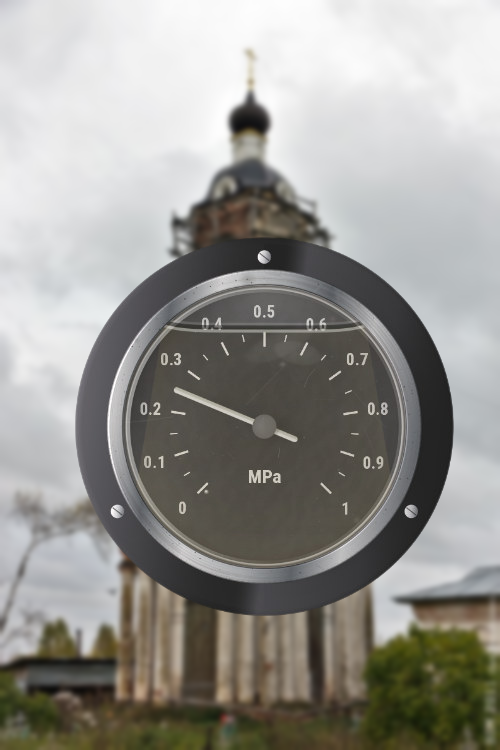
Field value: 0.25 MPa
